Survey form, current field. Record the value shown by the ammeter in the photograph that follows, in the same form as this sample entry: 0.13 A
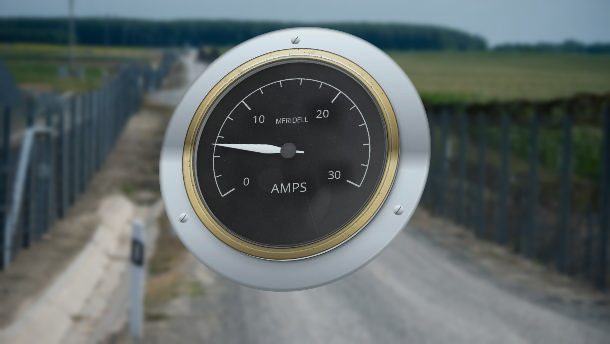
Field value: 5 A
